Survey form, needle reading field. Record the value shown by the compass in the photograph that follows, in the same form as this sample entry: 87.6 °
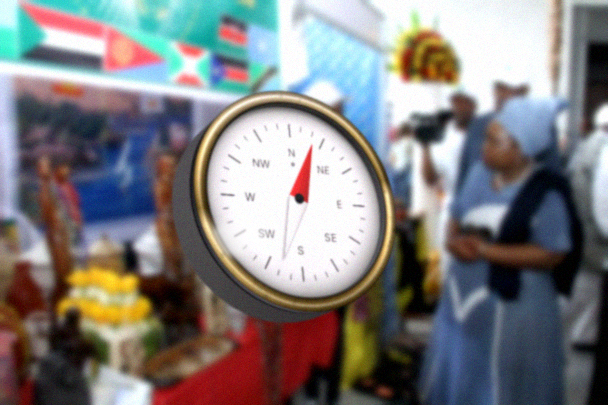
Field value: 20 °
